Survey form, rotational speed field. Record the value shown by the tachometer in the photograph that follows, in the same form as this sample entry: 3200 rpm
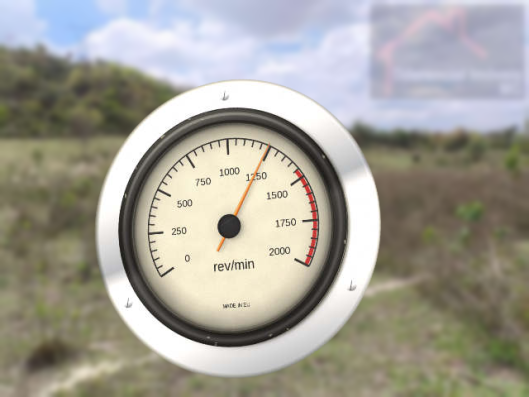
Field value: 1250 rpm
